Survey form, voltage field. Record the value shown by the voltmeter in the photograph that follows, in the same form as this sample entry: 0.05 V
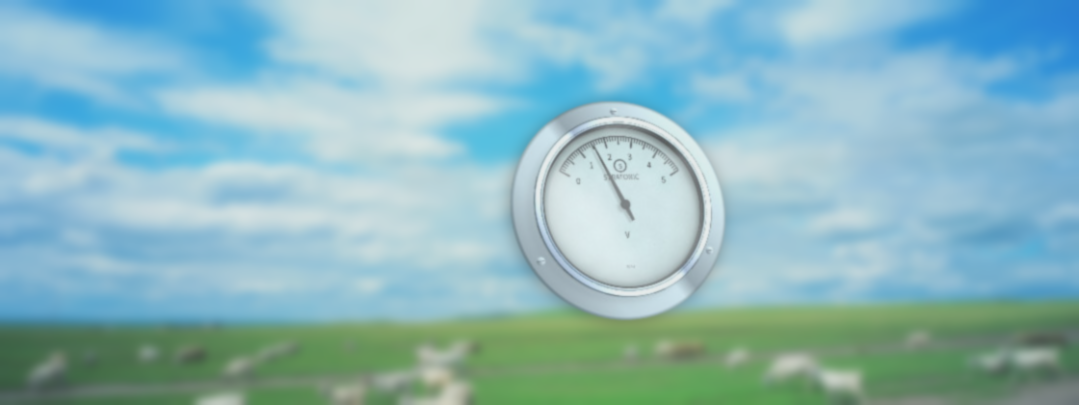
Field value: 1.5 V
